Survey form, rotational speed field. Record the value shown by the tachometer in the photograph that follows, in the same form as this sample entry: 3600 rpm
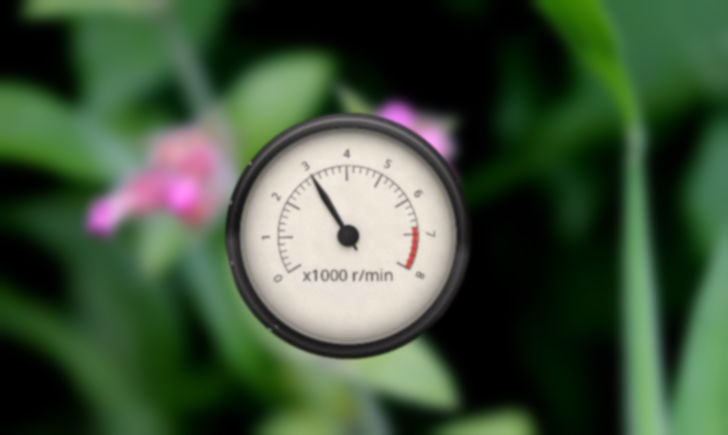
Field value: 3000 rpm
